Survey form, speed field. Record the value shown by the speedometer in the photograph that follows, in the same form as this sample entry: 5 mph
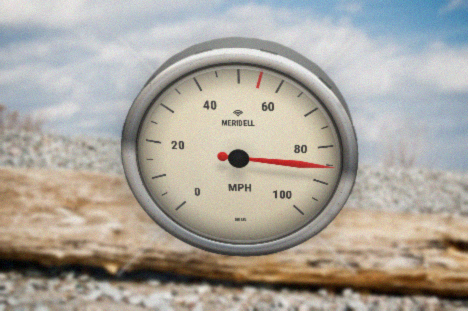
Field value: 85 mph
